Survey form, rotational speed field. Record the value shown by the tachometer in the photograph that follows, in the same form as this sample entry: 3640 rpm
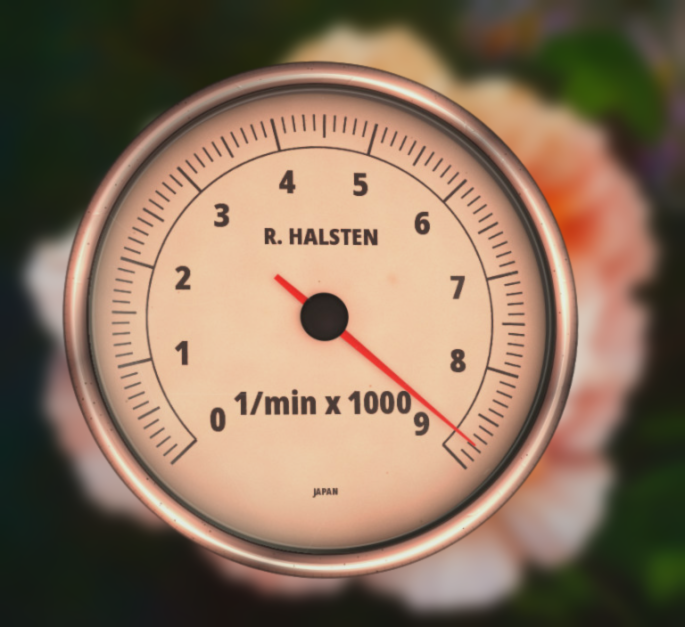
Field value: 8800 rpm
